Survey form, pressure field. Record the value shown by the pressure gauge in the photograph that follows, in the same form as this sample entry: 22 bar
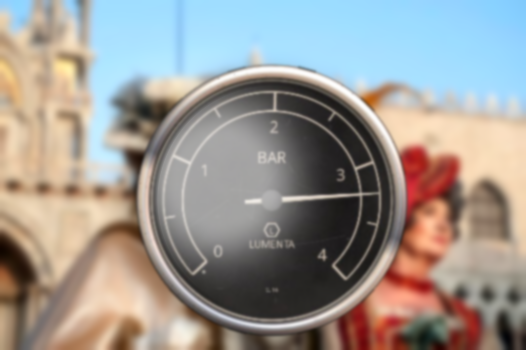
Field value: 3.25 bar
